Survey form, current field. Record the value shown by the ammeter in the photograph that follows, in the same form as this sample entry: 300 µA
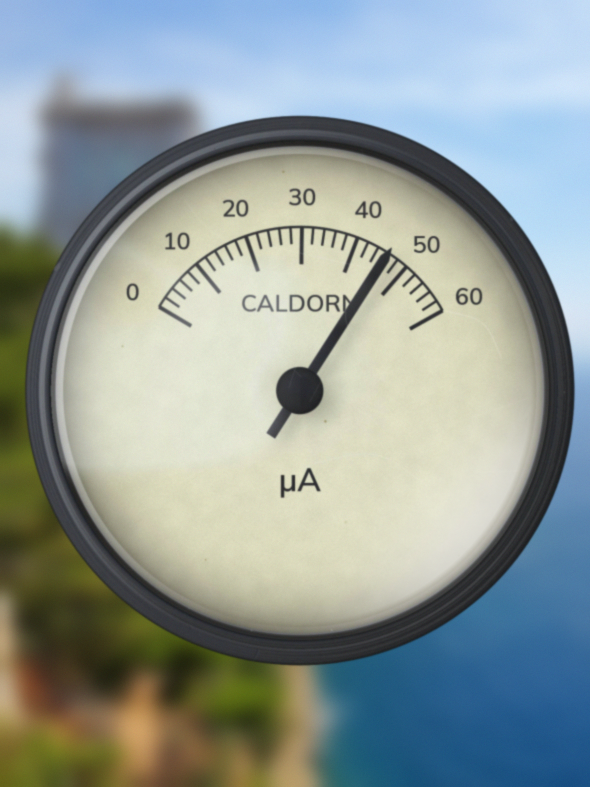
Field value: 46 µA
